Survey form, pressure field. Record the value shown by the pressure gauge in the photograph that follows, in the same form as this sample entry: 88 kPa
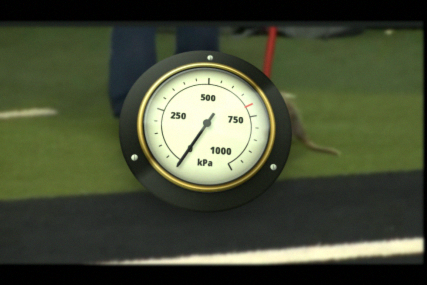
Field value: 0 kPa
